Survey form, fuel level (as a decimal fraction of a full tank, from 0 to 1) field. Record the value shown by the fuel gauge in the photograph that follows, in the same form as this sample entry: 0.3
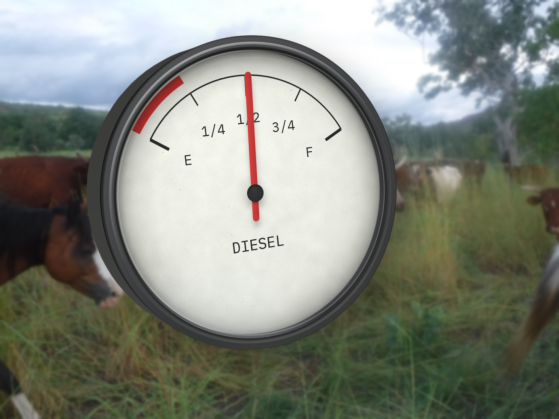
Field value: 0.5
